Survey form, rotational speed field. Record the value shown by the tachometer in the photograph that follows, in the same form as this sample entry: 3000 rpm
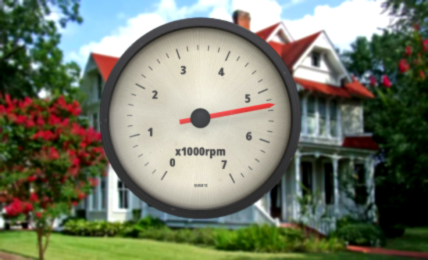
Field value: 5300 rpm
